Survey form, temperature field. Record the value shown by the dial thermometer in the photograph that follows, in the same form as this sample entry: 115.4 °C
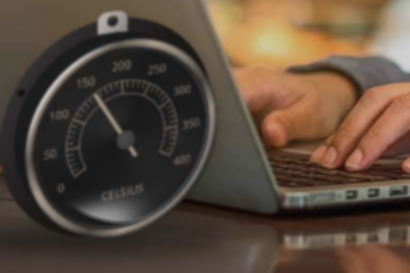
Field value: 150 °C
